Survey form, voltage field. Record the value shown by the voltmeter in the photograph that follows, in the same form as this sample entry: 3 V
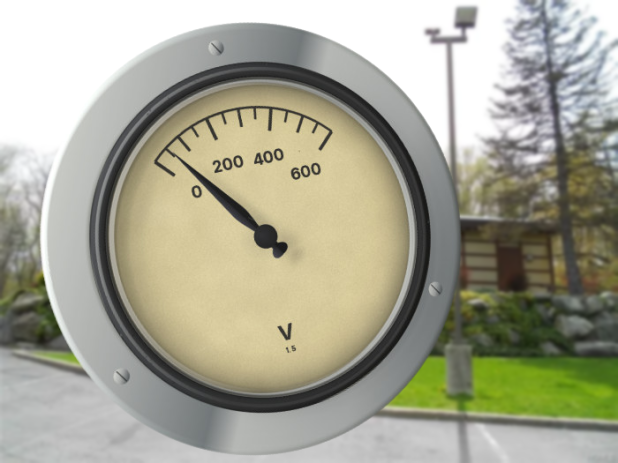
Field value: 50 V
